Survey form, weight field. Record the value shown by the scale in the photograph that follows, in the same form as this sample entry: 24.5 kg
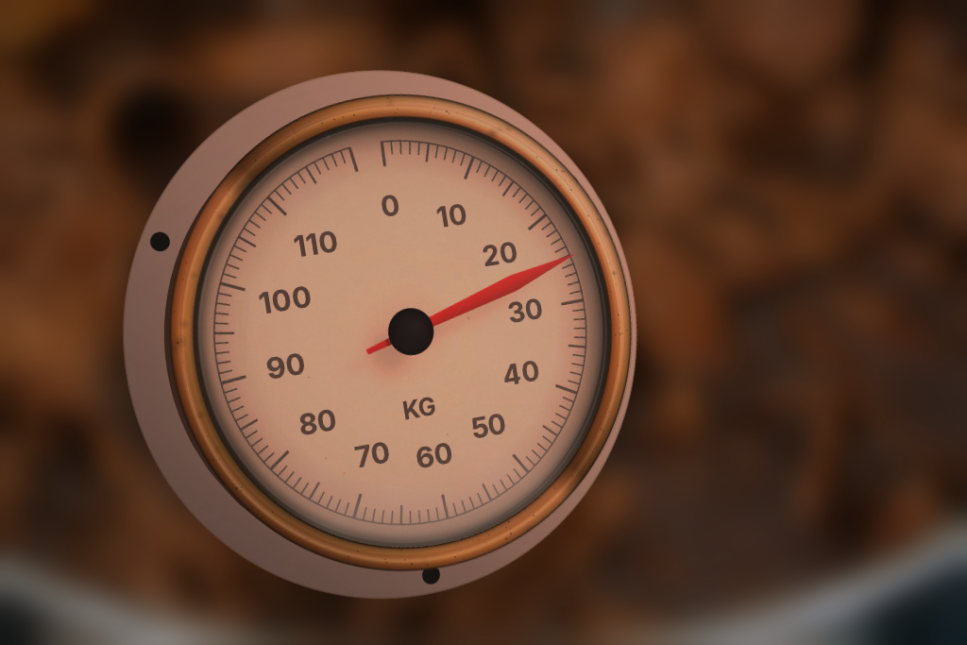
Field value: 25 kg
